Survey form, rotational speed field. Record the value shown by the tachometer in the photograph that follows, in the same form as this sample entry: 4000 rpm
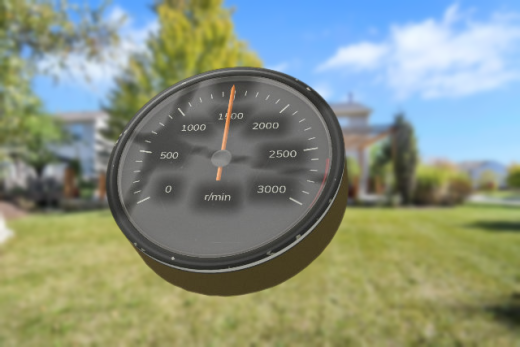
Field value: 1500 rpm
